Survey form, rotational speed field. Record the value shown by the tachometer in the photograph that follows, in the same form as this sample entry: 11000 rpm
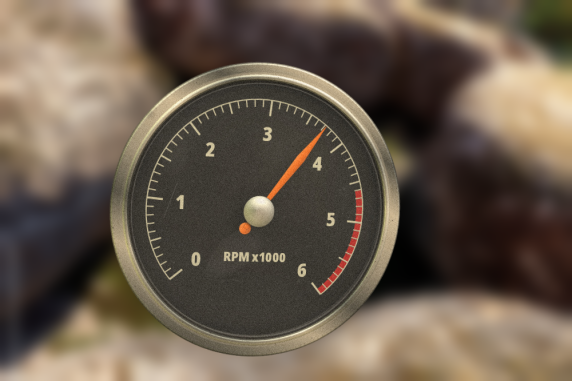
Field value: 3700 rpm
